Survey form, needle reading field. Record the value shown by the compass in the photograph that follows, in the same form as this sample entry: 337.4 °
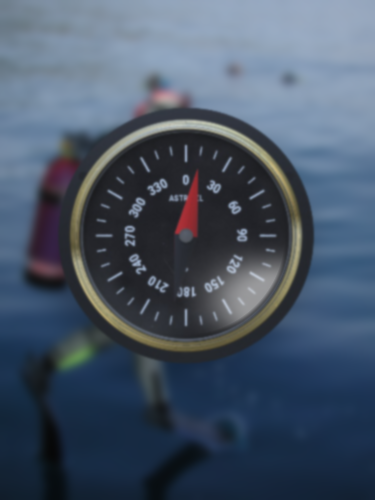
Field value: 10 °
